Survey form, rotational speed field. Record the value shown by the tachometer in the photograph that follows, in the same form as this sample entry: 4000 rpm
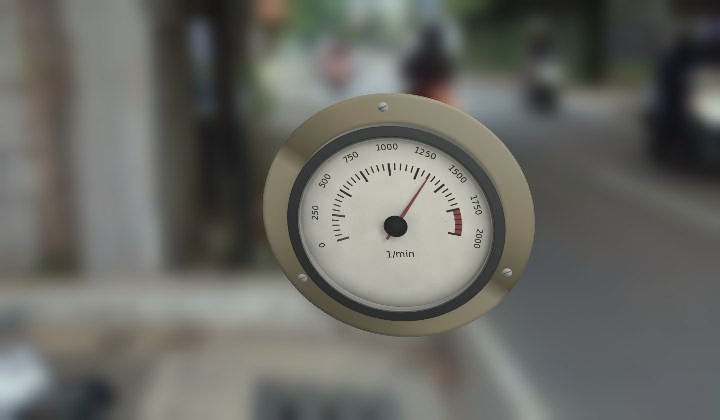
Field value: 1350 rpm
